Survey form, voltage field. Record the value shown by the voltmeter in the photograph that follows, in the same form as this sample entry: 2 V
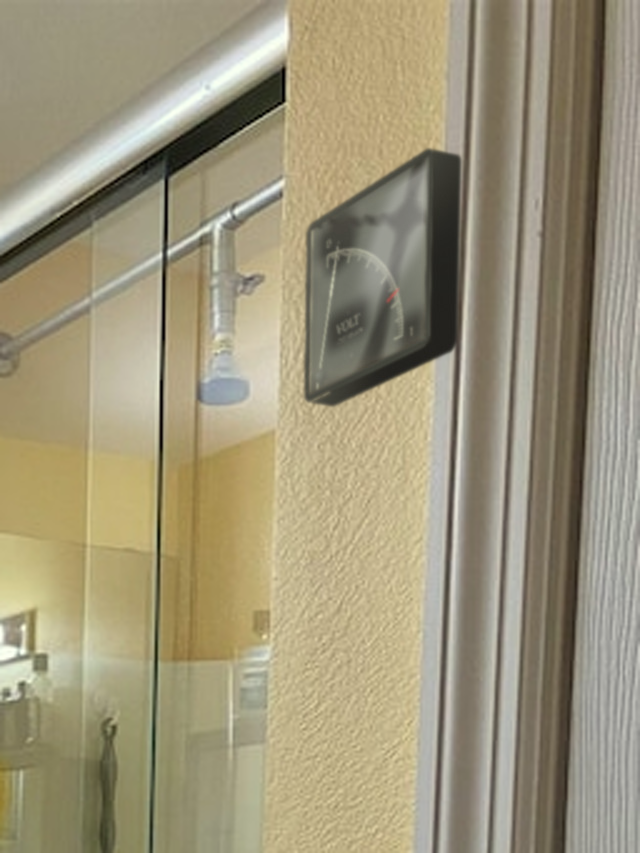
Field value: 0.1 V
